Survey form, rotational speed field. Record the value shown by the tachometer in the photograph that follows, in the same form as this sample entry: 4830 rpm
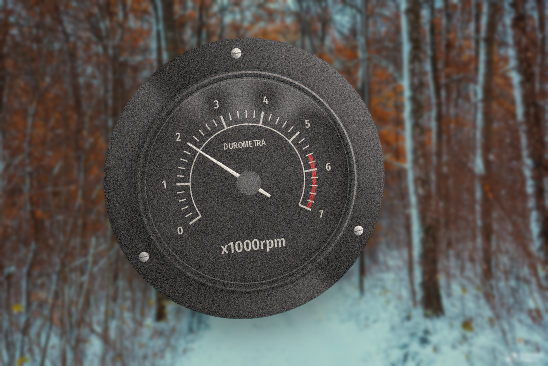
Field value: 2000 rpm
